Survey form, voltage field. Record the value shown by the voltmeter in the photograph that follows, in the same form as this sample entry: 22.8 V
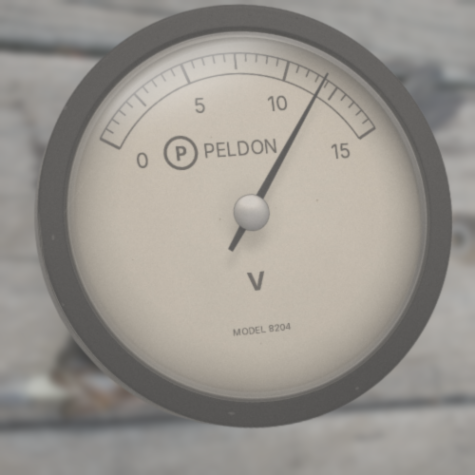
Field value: 11.75 V
